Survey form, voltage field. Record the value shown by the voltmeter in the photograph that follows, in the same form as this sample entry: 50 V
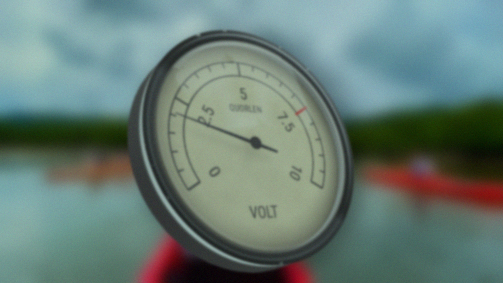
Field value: 2 V
